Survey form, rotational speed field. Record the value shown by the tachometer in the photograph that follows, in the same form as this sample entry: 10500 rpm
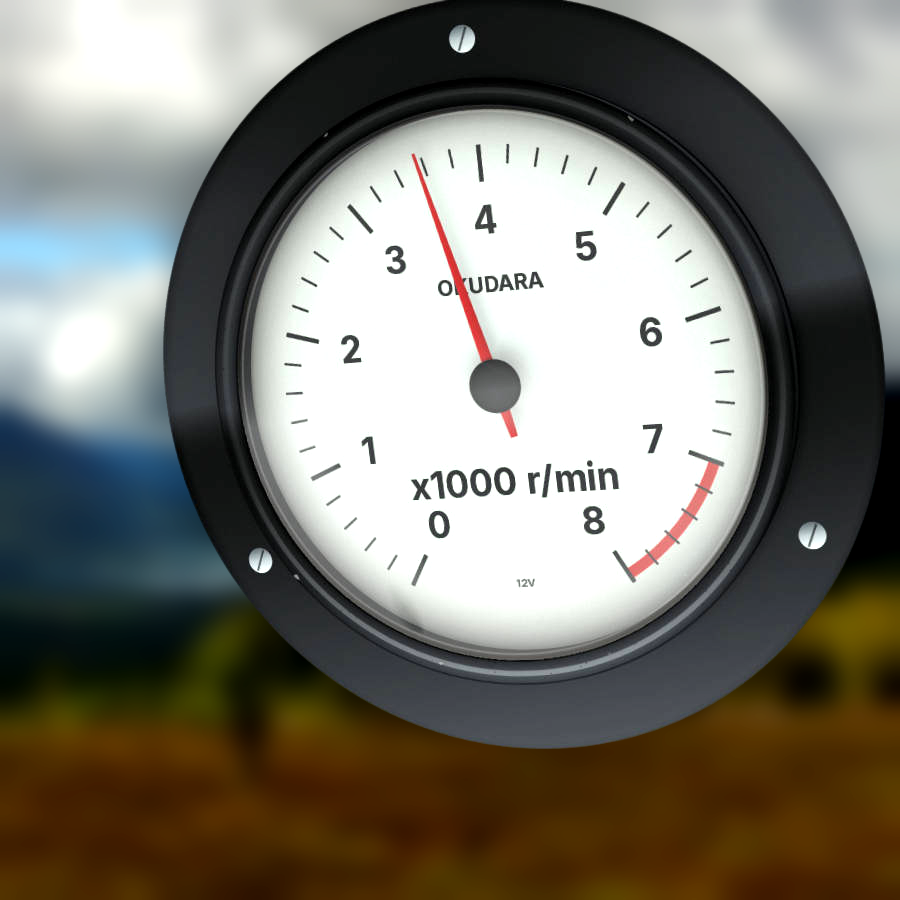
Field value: 3600 rpm
